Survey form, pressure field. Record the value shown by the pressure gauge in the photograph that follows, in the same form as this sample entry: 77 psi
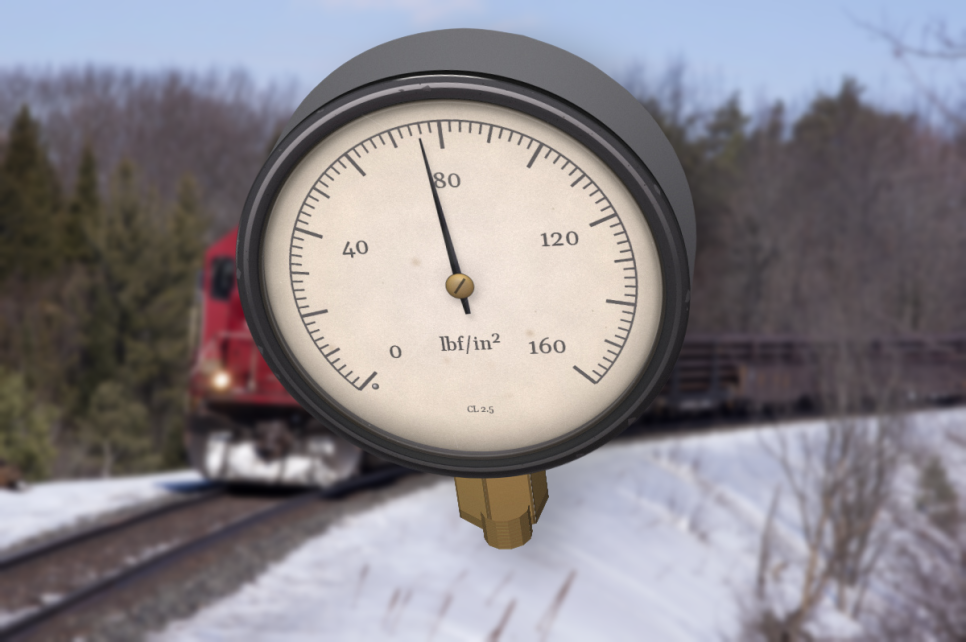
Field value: 76 psi
